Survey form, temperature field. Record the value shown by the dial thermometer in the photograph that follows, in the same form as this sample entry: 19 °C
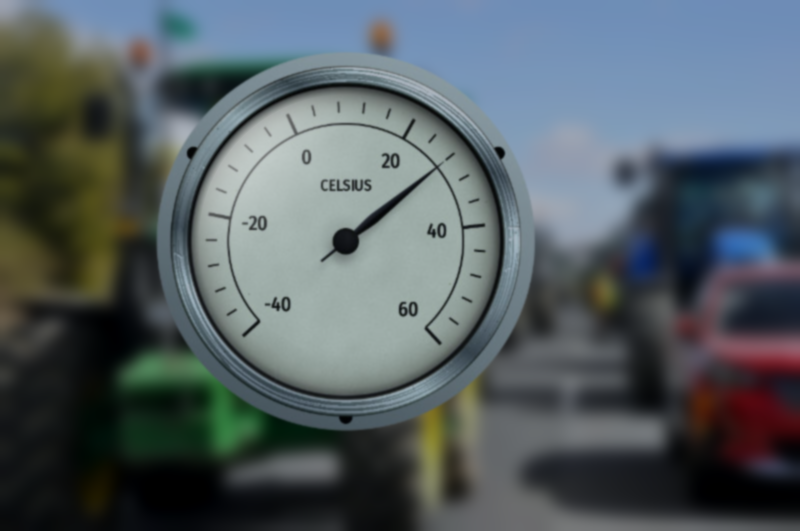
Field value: 28 °C
